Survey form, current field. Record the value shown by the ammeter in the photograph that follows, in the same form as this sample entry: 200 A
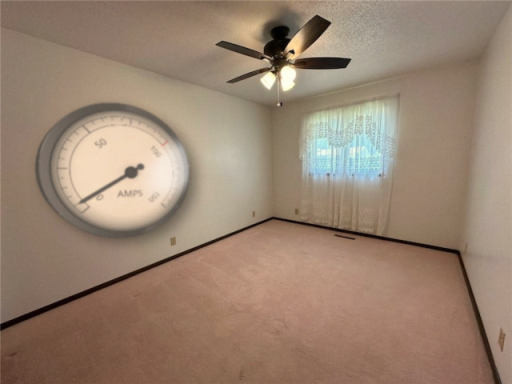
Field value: 5 A
